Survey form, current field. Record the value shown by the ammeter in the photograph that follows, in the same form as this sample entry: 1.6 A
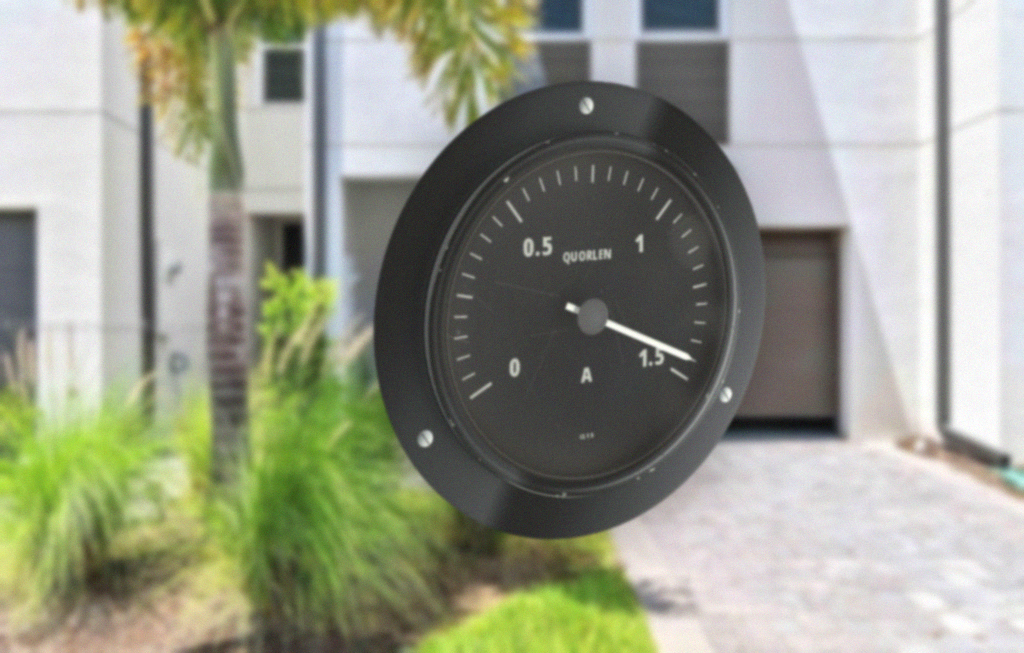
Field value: 1.45 A
